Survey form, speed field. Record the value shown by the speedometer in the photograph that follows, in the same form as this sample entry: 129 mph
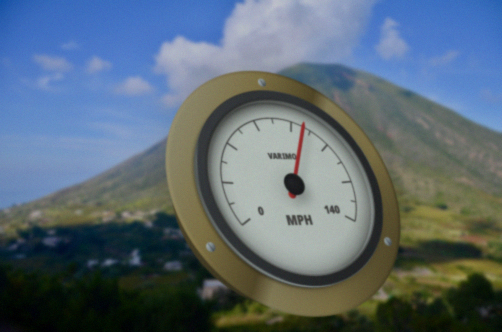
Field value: 85 mph
